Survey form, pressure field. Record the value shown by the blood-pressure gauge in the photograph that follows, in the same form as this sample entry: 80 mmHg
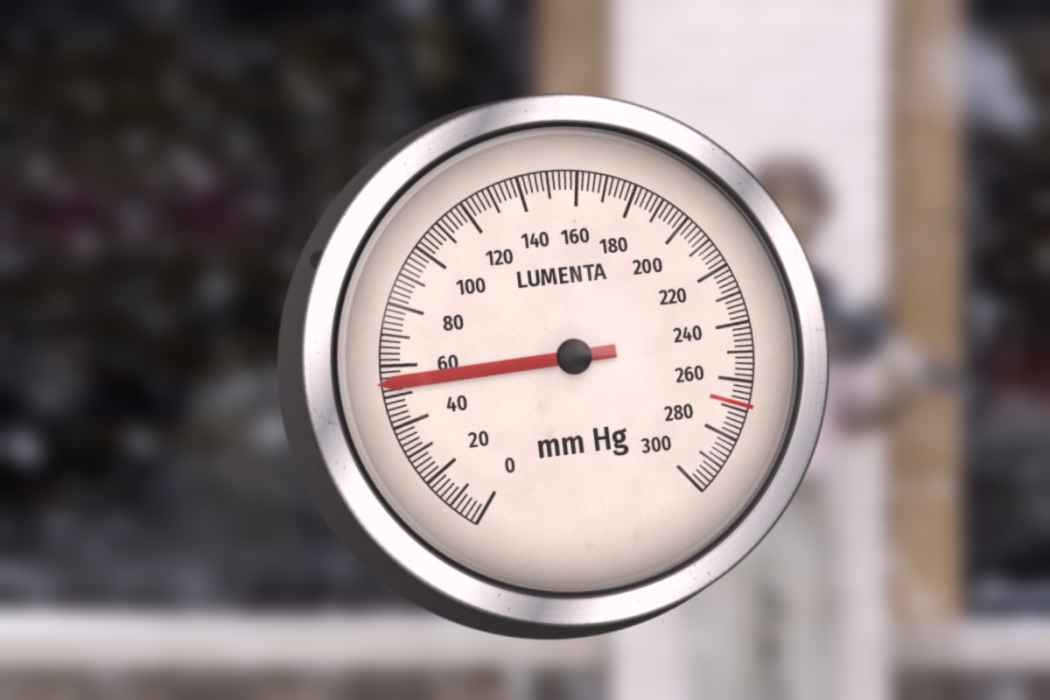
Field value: 54 mmHg
